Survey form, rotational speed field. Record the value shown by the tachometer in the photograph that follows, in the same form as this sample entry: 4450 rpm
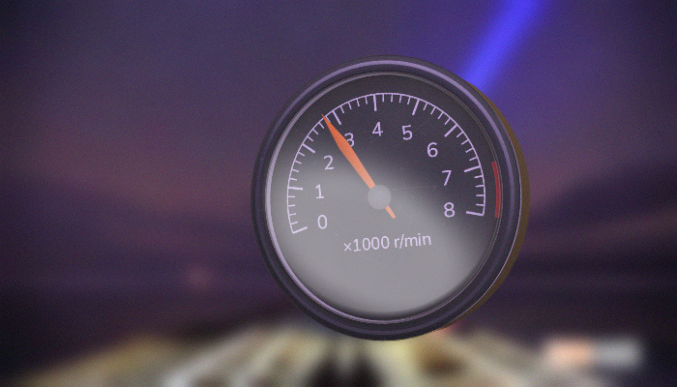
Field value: 2800 rpm
